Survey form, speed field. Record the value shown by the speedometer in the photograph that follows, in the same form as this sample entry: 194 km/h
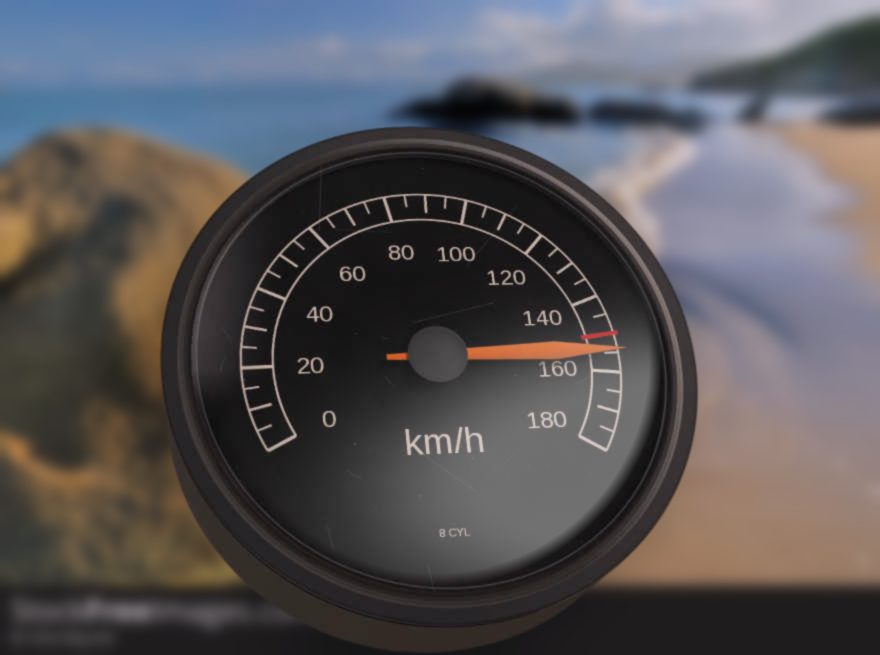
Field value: 155 km/h
